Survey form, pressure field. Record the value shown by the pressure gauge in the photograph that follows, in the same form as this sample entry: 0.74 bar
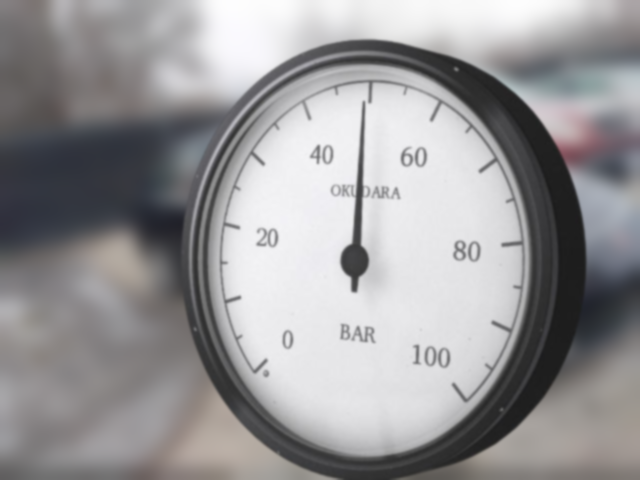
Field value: 50 bar
